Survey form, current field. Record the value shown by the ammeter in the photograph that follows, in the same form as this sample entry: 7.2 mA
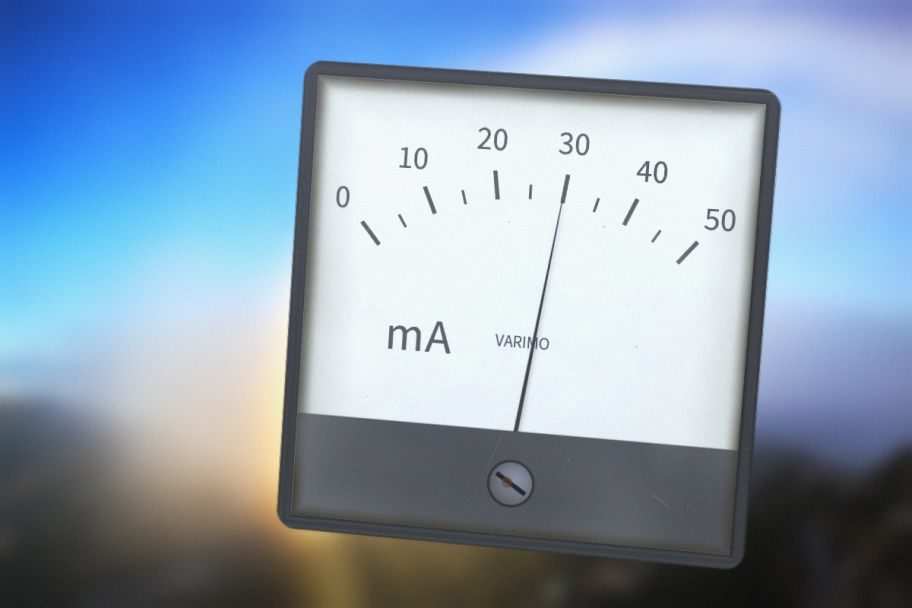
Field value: 30 mA
